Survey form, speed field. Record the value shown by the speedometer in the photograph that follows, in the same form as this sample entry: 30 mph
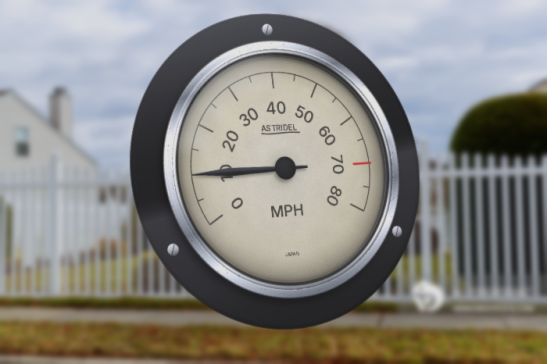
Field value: 10 mph
